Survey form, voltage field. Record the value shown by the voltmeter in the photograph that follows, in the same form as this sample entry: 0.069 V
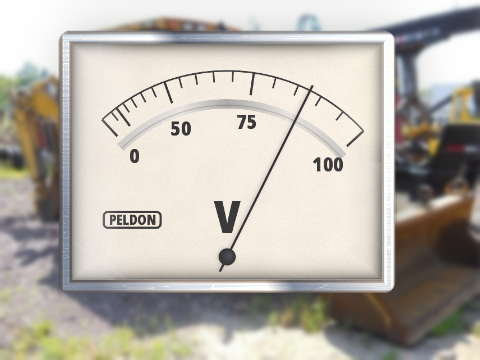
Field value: 87.5 V
